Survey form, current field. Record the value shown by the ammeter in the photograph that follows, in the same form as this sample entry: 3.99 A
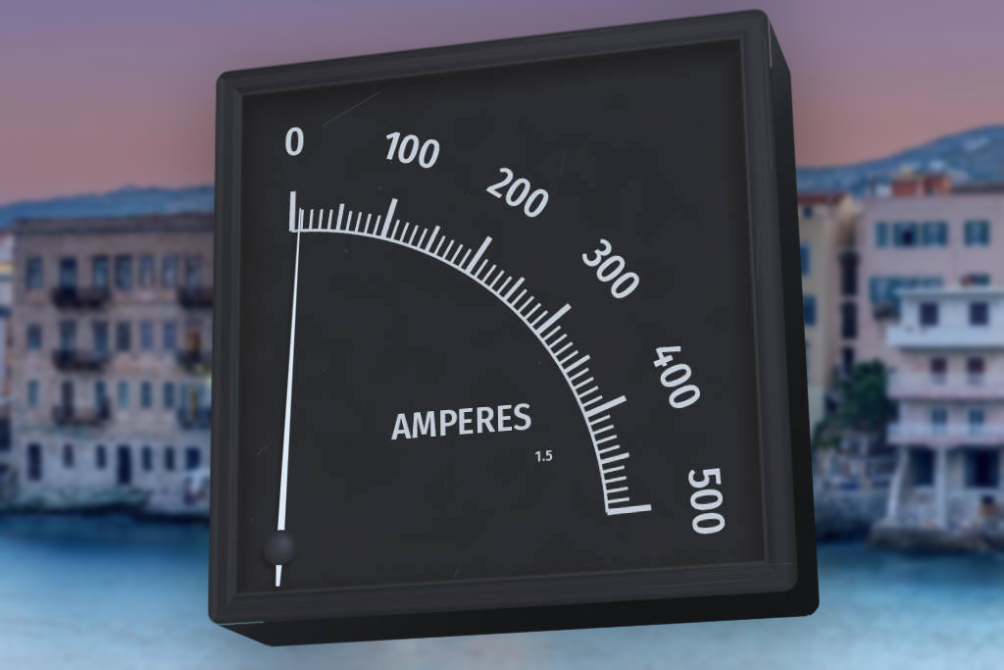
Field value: 10 A
